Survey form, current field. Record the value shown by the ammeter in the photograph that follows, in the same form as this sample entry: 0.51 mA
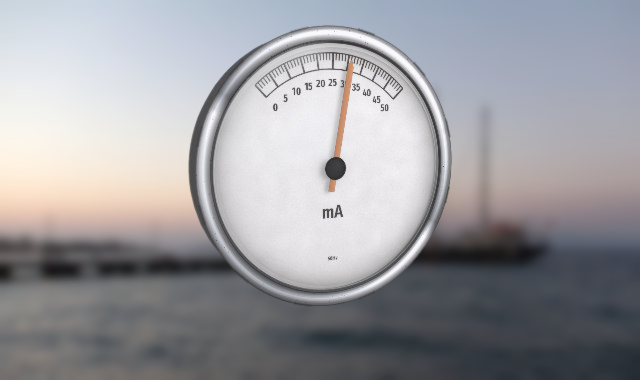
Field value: 30 mA
